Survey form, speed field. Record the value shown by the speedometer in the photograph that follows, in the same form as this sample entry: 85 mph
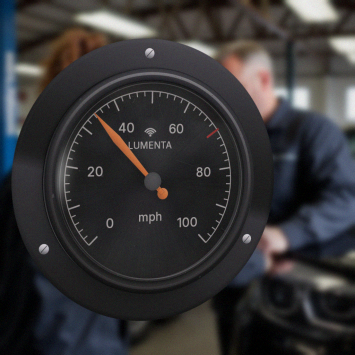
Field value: 34 mph
